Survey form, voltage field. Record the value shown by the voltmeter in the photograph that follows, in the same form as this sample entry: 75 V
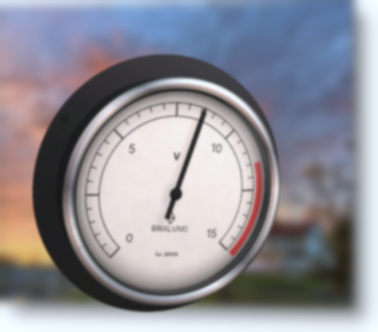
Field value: 8.5 V
